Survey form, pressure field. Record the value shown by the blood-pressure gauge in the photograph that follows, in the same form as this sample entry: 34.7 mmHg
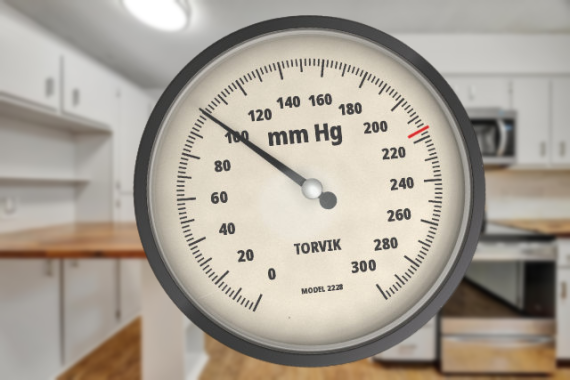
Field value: 100 mmHg
